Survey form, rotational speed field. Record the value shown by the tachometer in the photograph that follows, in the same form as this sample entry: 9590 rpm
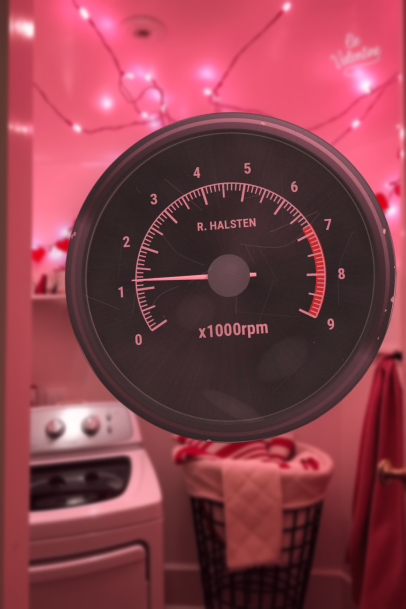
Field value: 1200 rpm
